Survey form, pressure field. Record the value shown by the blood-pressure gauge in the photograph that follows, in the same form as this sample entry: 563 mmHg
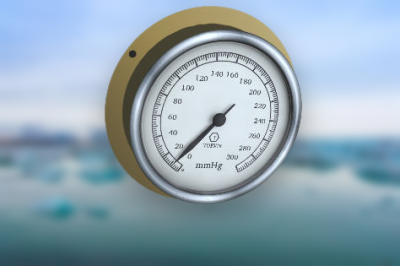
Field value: 10 mmHg
